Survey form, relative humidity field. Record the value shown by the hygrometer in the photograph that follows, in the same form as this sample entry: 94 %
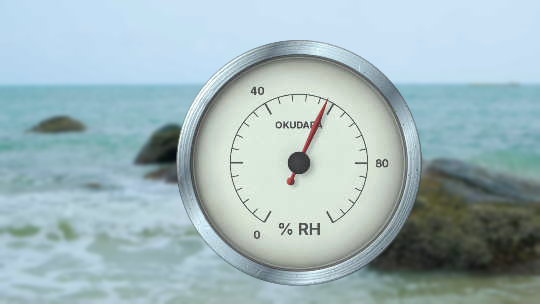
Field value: 58 %
